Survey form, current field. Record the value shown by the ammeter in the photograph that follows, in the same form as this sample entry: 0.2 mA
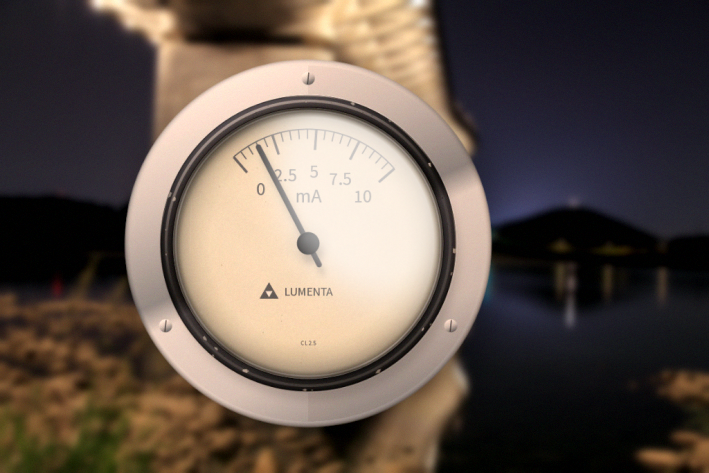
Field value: 1.5 mA
